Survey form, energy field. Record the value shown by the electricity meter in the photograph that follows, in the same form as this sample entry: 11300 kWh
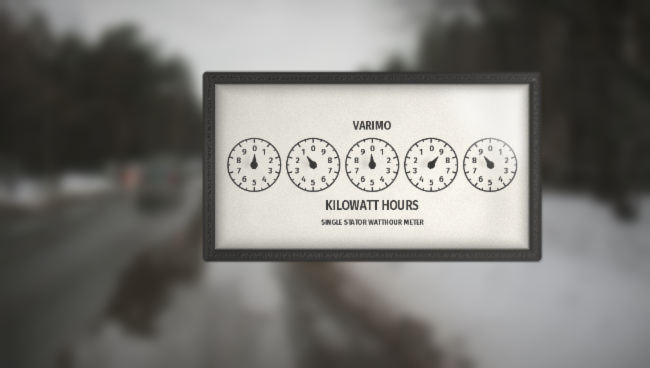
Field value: 989 kWh
